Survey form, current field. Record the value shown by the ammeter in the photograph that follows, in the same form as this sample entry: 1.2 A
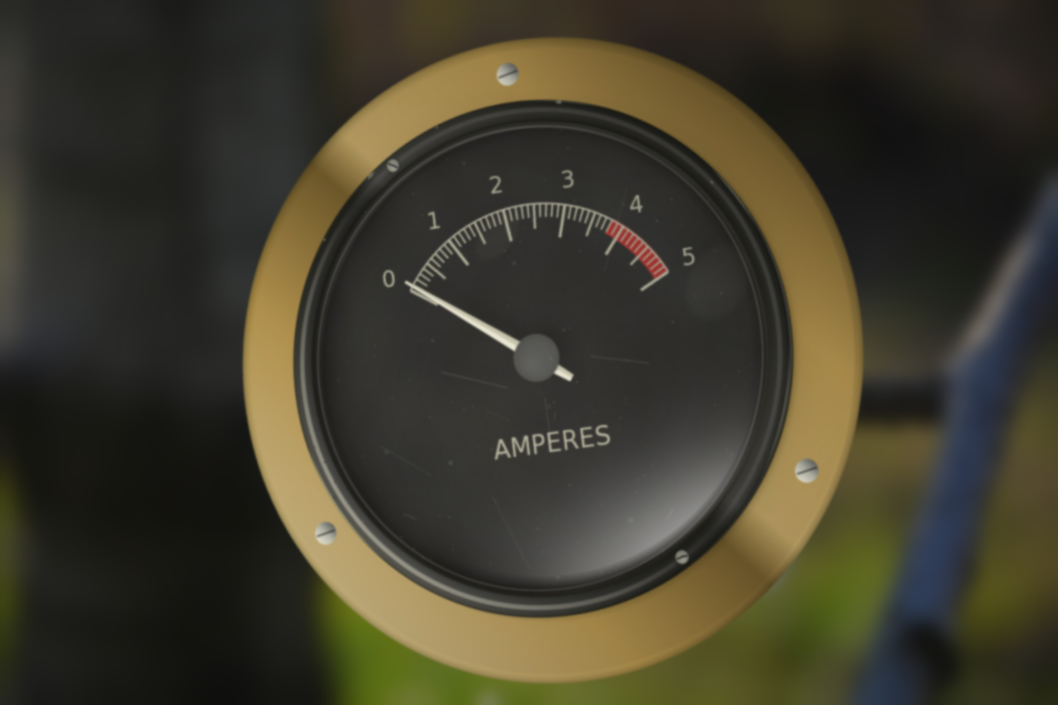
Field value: 0.1 A
